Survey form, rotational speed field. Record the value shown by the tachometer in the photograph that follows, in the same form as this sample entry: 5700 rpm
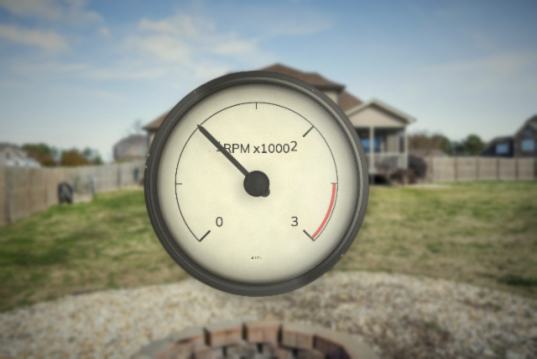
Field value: 1000 rpm
